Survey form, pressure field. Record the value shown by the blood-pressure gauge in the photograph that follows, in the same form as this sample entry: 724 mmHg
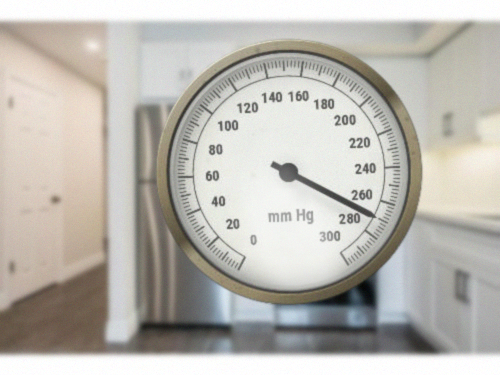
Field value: 270 mmHg
